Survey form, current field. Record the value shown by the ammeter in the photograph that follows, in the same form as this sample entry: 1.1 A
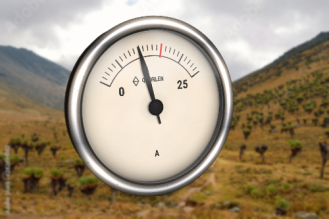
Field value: 10 A
